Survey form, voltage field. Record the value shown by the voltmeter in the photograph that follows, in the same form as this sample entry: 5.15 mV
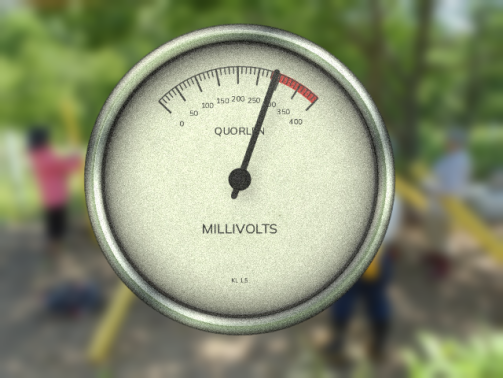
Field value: 290 mV
